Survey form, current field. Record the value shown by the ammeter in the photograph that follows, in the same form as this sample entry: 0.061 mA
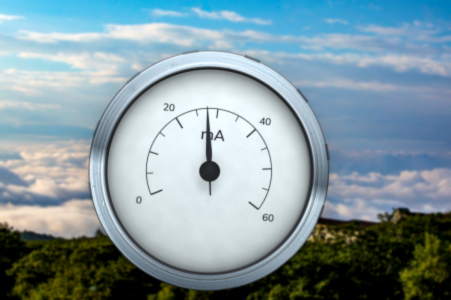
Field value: 27.5 mA
